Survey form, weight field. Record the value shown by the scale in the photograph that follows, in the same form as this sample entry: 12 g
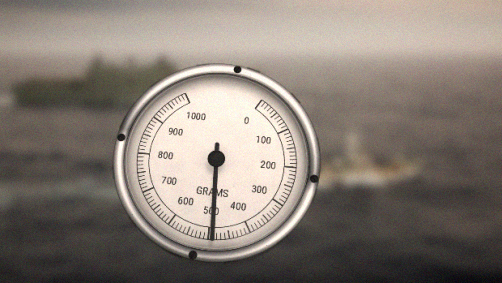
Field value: 490 g
